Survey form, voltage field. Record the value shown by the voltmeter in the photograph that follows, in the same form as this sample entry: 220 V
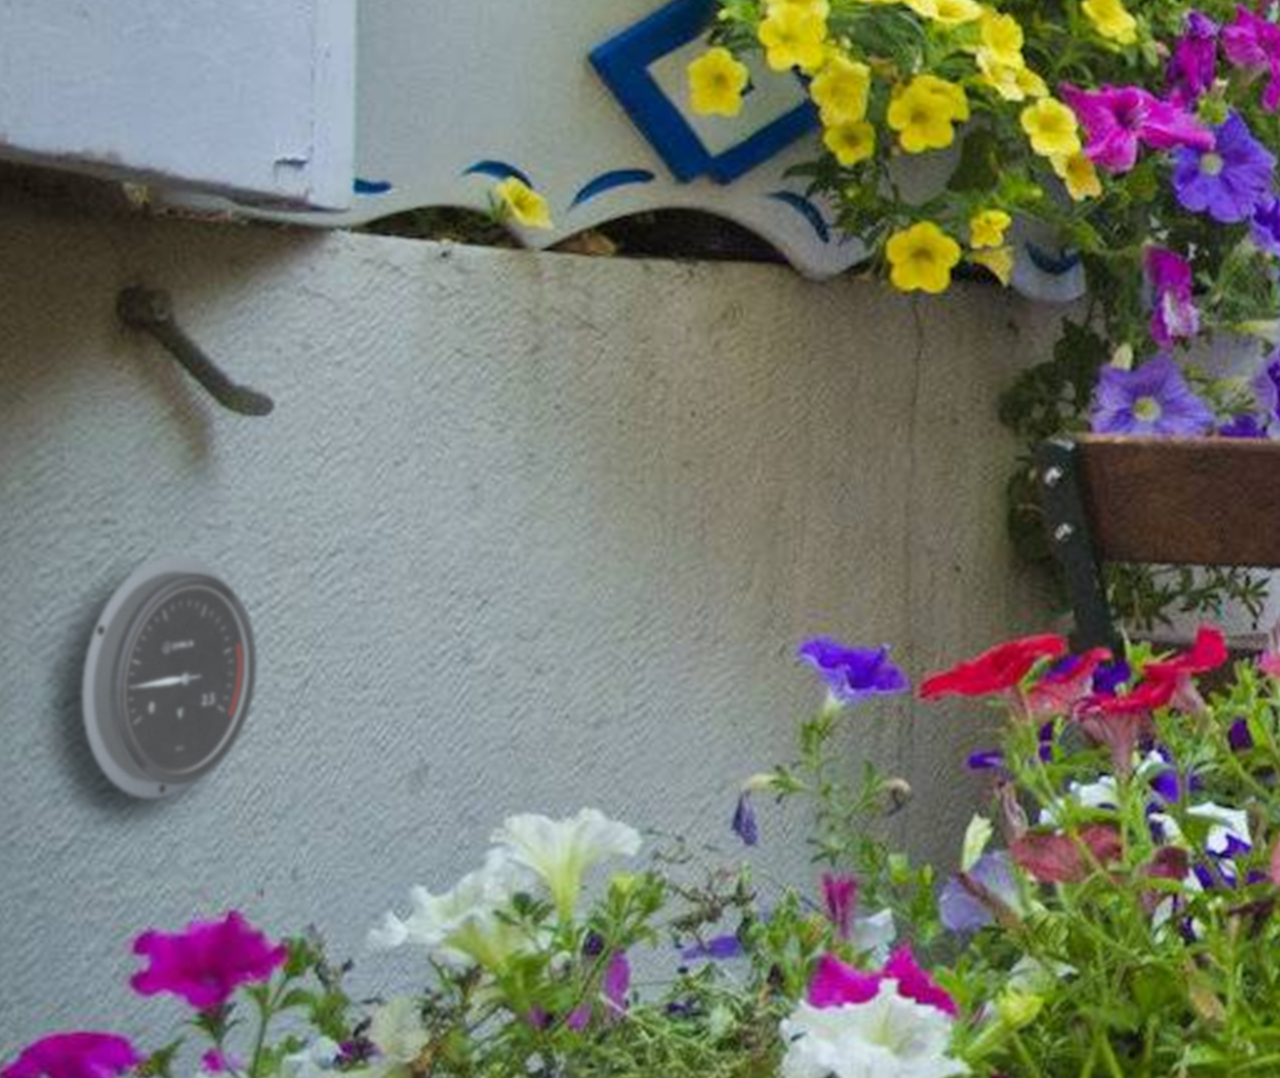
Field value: 0.3 V
